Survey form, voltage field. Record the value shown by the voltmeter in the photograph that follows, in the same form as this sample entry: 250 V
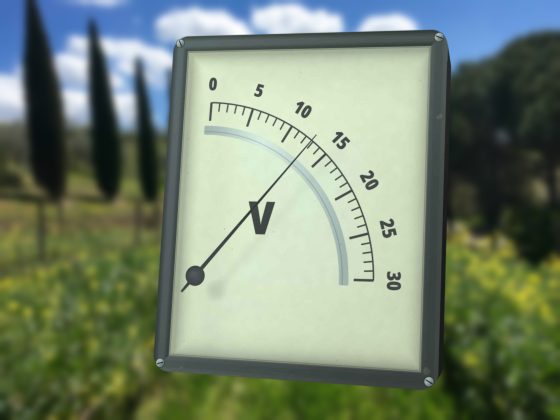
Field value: 13 V
